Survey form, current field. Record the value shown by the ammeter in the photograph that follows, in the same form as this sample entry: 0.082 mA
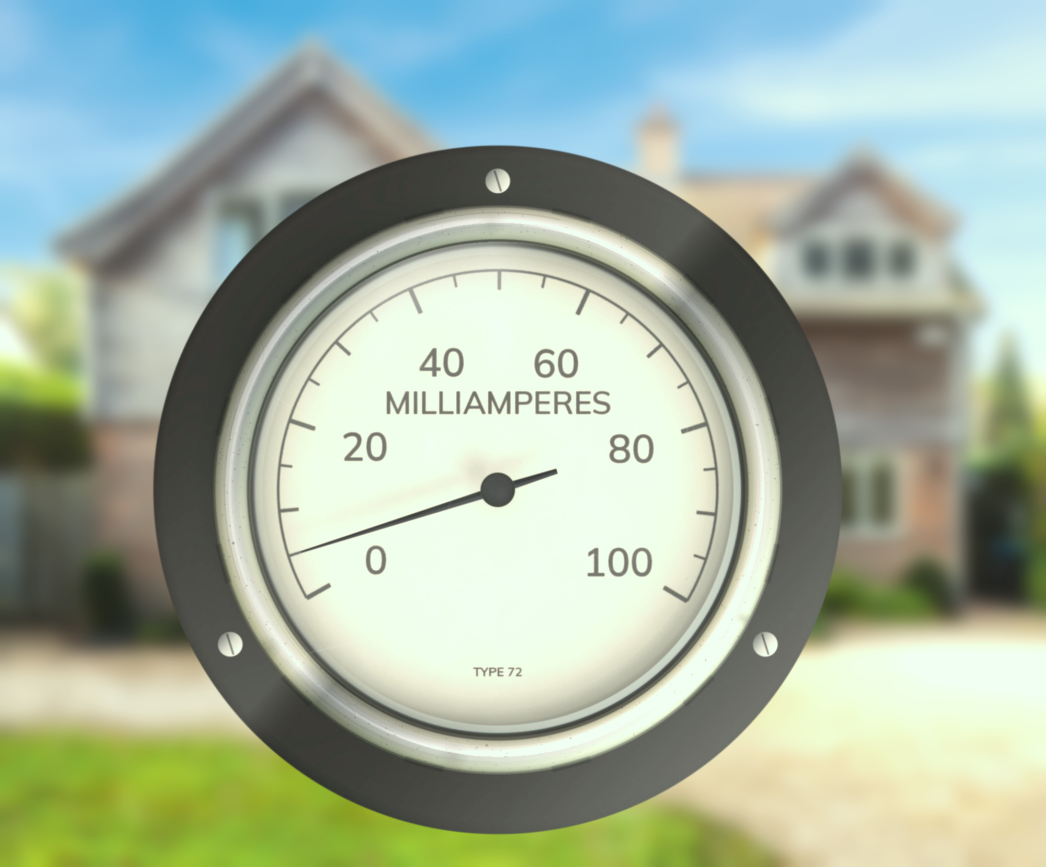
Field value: 5 mA
